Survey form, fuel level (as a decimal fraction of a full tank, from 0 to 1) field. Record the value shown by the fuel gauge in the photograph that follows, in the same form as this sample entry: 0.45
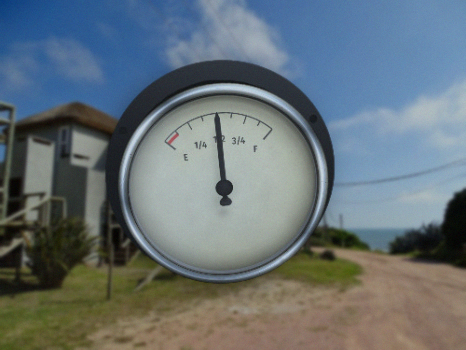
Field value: 0.5
